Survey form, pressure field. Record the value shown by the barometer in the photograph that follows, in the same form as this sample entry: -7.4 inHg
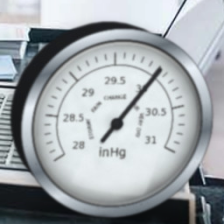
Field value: 30 inHg
